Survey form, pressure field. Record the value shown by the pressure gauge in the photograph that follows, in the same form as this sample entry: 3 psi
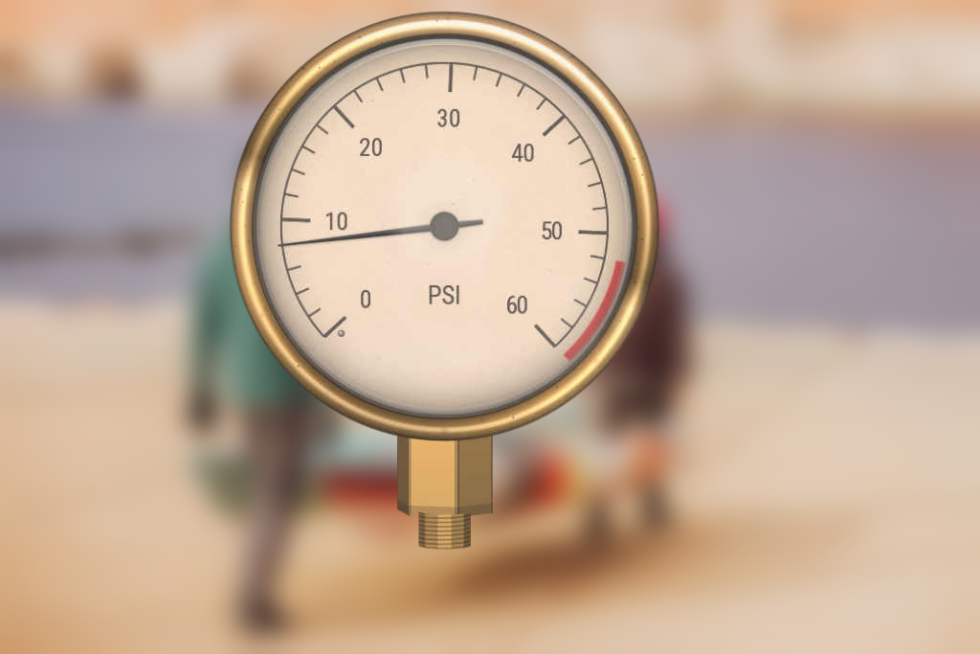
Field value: 8 psi
